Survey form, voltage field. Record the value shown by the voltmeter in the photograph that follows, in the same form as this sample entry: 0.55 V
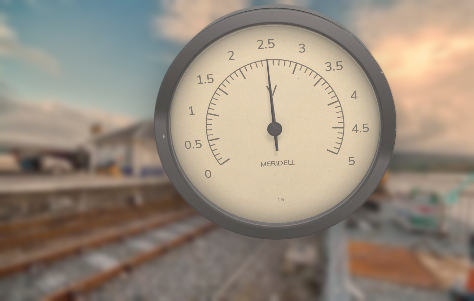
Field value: 2.5 V
